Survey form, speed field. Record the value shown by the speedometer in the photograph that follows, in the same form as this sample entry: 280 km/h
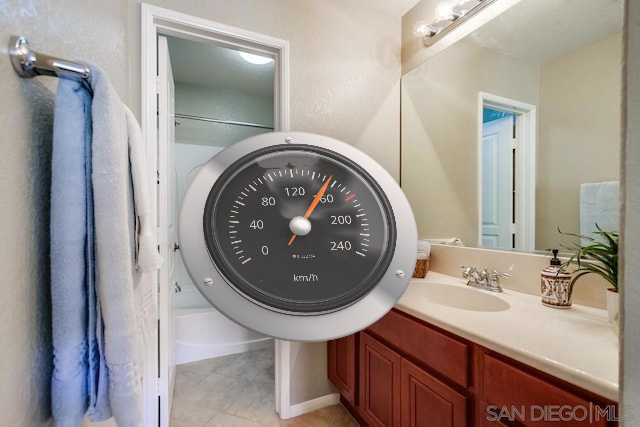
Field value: 155 km/h
